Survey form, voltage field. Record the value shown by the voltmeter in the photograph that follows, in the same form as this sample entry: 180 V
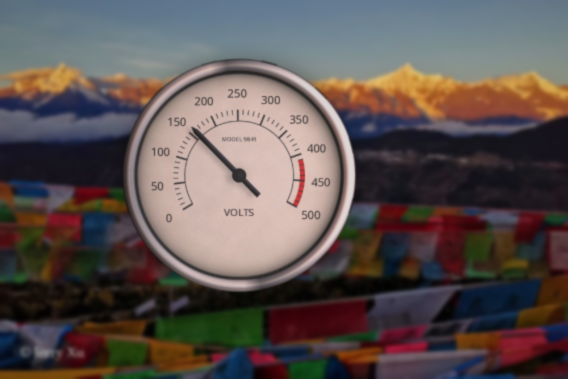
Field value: 160 V
